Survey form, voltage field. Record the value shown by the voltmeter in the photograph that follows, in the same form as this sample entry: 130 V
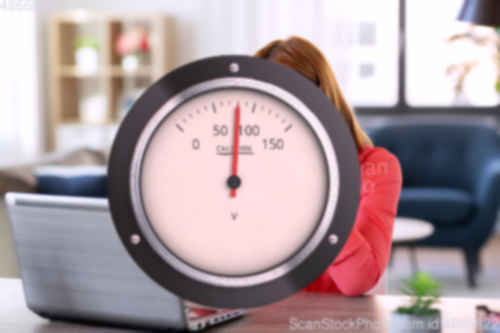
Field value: 80 V
